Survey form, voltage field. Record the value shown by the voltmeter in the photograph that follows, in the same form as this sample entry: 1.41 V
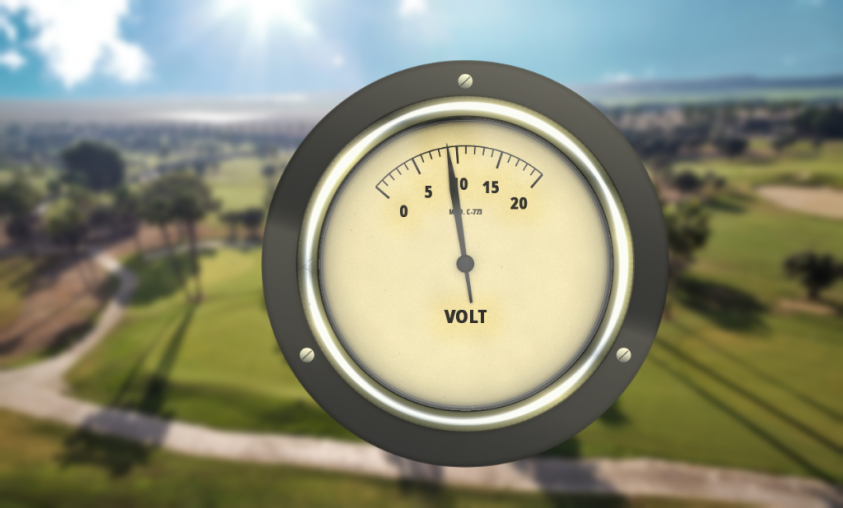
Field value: 9 V
